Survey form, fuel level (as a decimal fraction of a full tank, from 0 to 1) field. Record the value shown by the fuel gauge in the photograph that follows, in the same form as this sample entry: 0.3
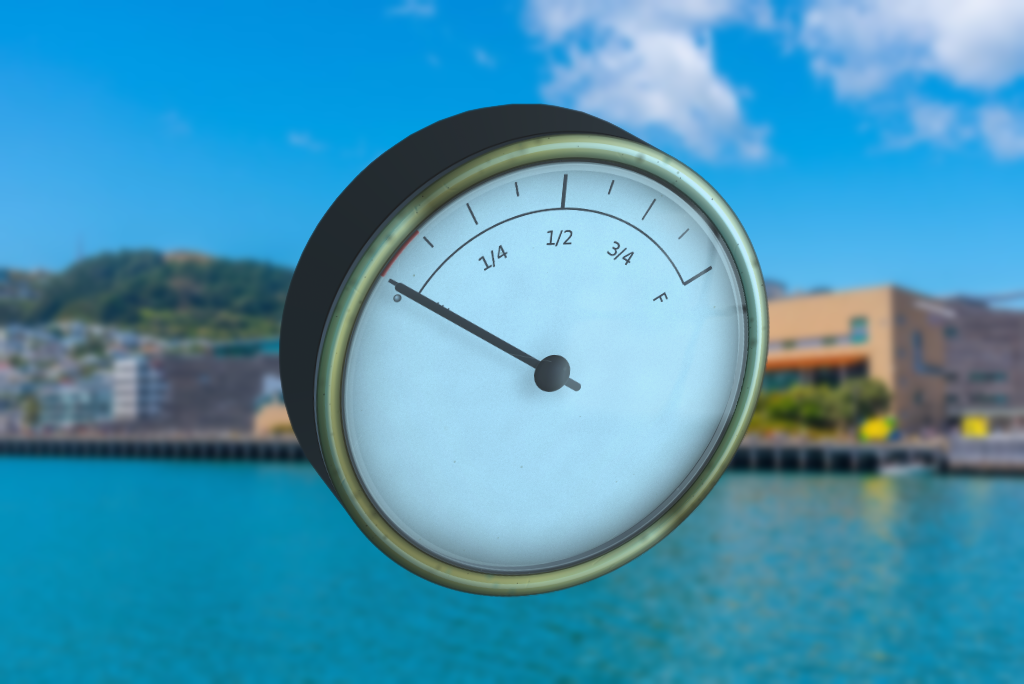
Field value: 0
